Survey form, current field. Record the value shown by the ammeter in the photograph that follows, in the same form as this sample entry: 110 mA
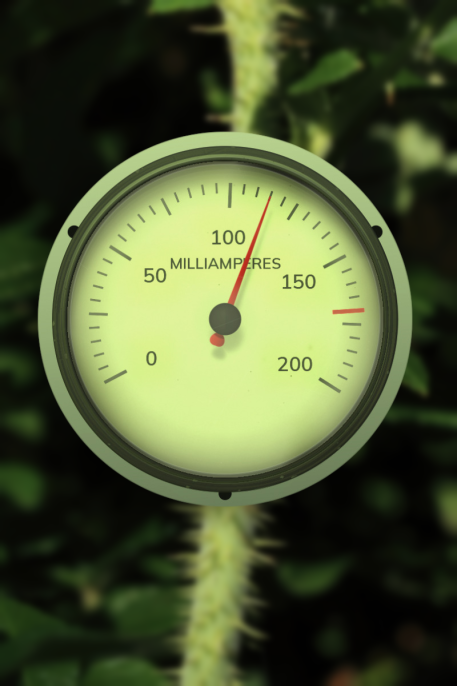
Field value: 115 mA
